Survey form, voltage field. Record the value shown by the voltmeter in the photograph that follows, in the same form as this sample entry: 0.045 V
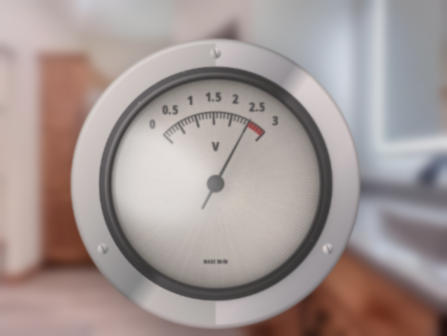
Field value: 2.5 V
